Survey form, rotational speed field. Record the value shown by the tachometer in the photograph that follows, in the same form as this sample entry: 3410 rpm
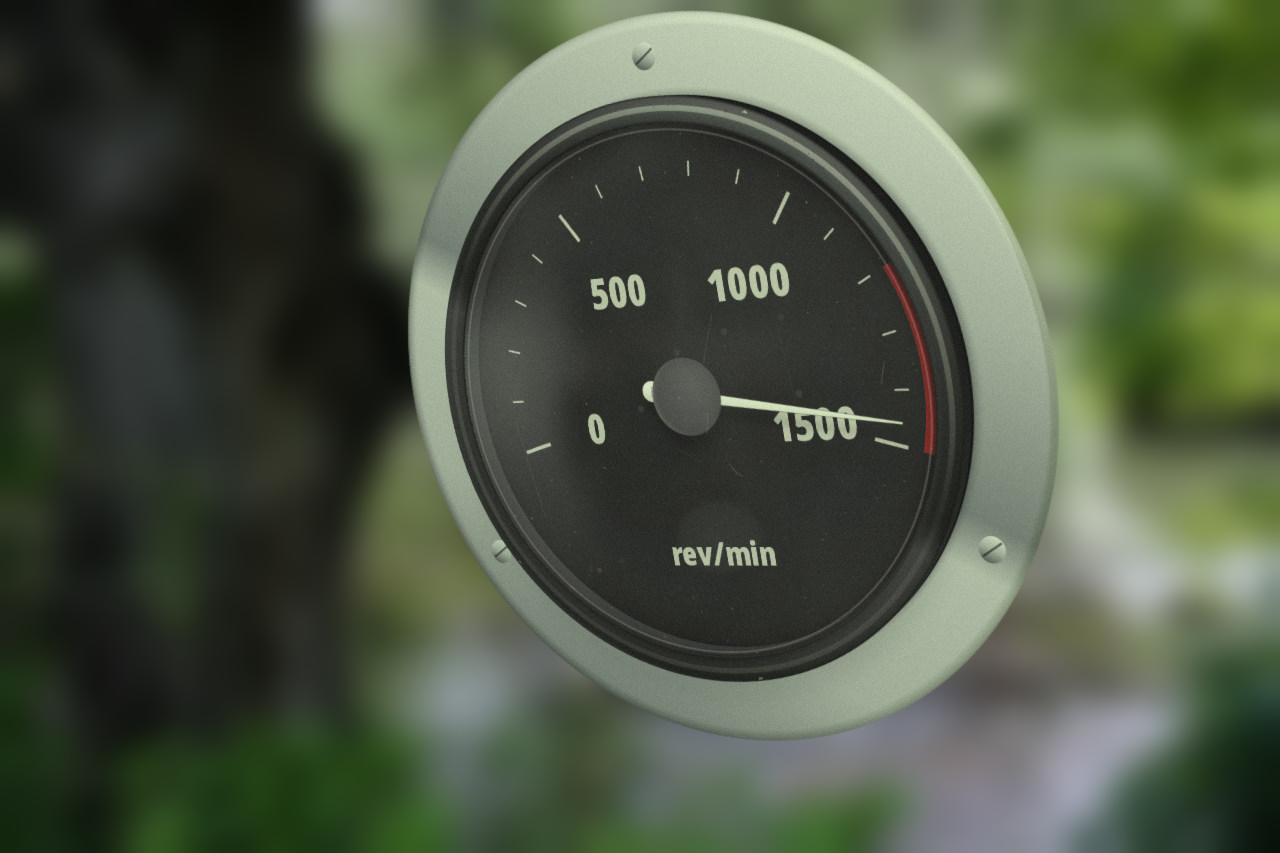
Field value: 1450 rpm
